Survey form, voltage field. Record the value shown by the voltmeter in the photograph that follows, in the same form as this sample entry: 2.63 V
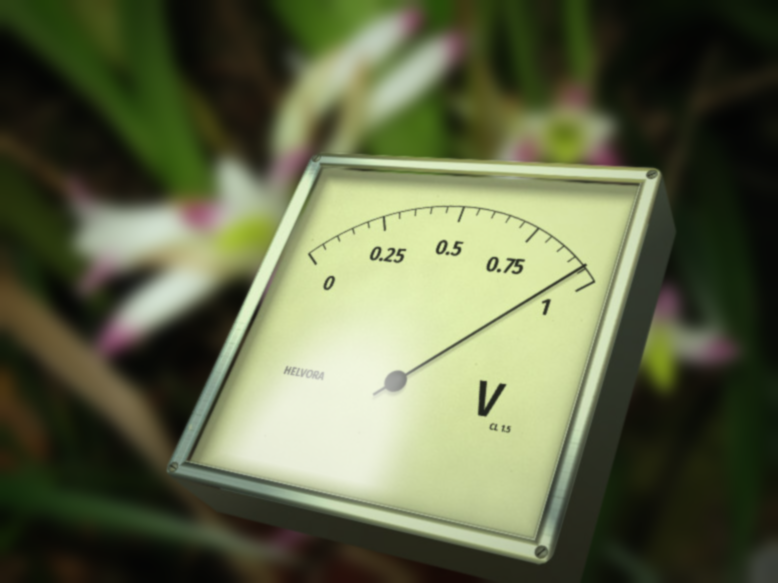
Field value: 0.95 V
